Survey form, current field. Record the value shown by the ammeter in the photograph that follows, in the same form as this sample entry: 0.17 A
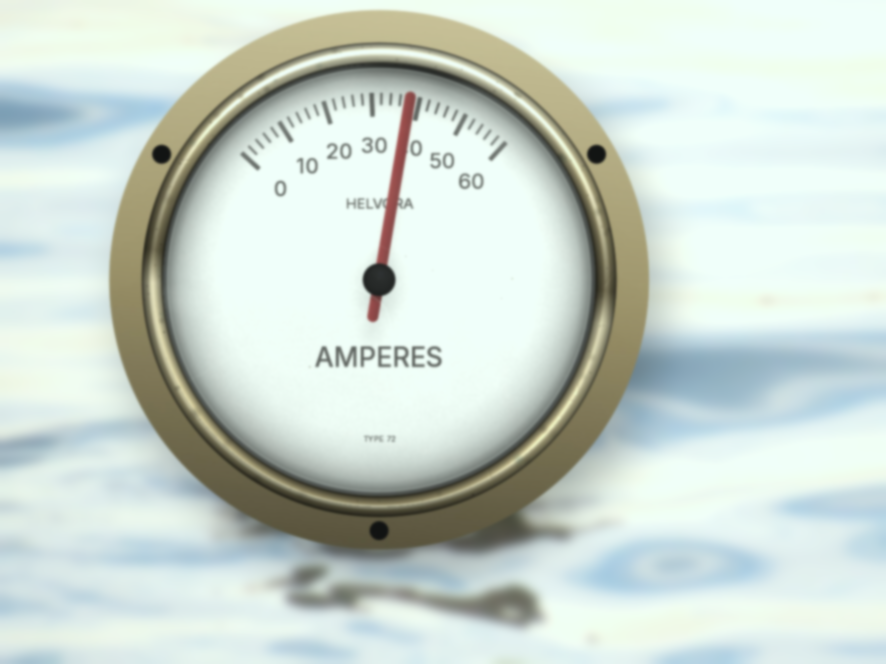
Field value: 38 A
